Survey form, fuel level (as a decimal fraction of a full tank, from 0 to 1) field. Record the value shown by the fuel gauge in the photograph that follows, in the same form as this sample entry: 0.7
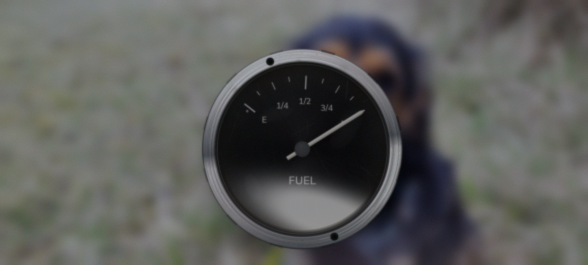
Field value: 1
